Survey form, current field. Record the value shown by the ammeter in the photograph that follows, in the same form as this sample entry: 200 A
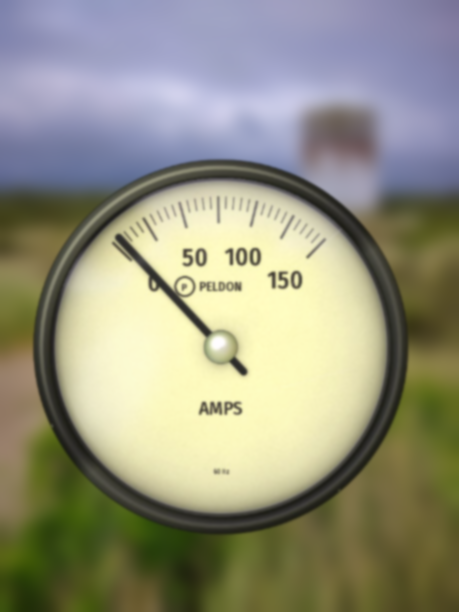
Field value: 5 A
